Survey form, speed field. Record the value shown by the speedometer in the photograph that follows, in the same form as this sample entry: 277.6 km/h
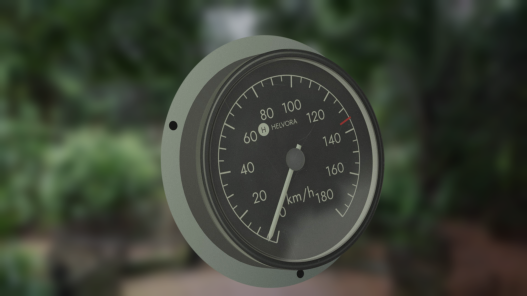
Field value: 5 km/h
